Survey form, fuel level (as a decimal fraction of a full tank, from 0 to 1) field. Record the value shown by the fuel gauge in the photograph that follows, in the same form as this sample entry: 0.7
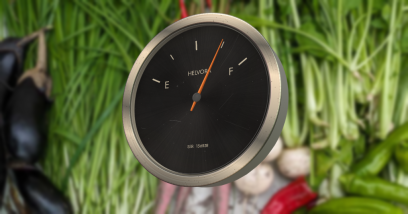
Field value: 0.75
